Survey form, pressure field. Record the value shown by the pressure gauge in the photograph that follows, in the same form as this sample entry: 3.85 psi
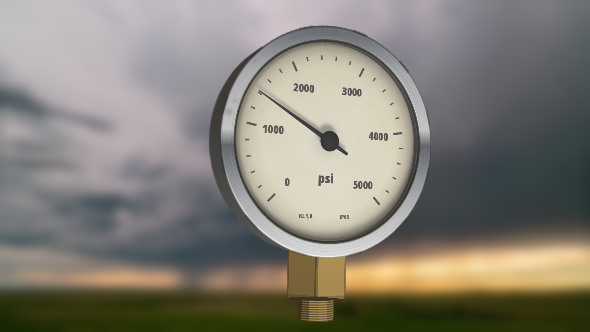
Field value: 1400 psi
